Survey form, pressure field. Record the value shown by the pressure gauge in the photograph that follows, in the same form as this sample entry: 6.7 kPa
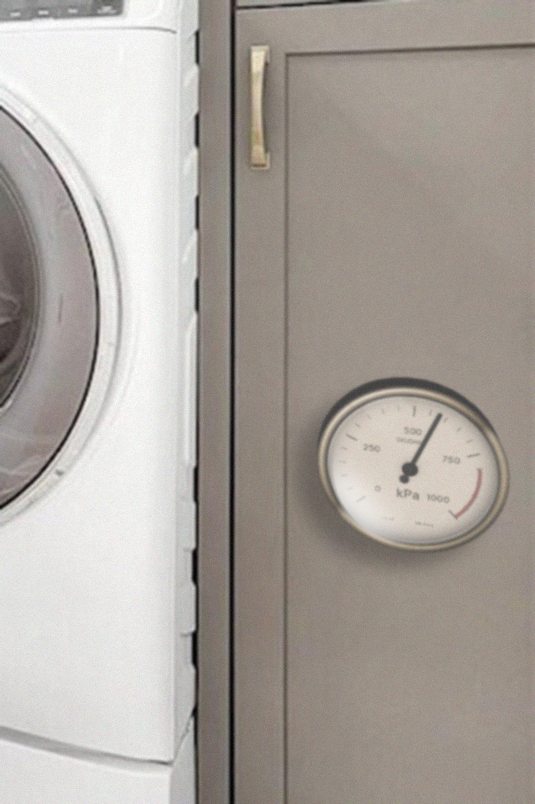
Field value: 575 kPa
